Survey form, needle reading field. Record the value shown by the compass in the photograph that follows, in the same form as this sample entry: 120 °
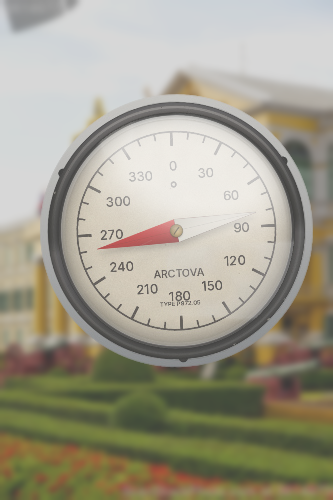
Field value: 260 °
